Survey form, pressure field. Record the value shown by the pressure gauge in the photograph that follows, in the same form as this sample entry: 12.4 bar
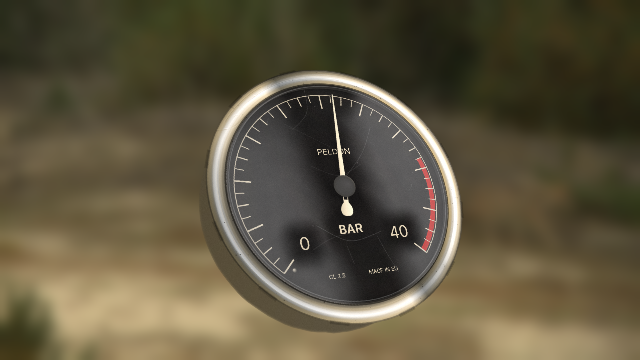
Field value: 21 bar
